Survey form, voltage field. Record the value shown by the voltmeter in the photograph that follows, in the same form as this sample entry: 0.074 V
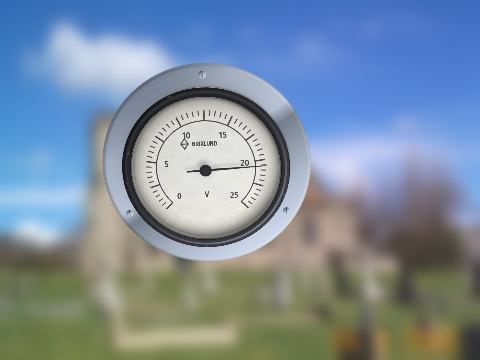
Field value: 20.5 V
